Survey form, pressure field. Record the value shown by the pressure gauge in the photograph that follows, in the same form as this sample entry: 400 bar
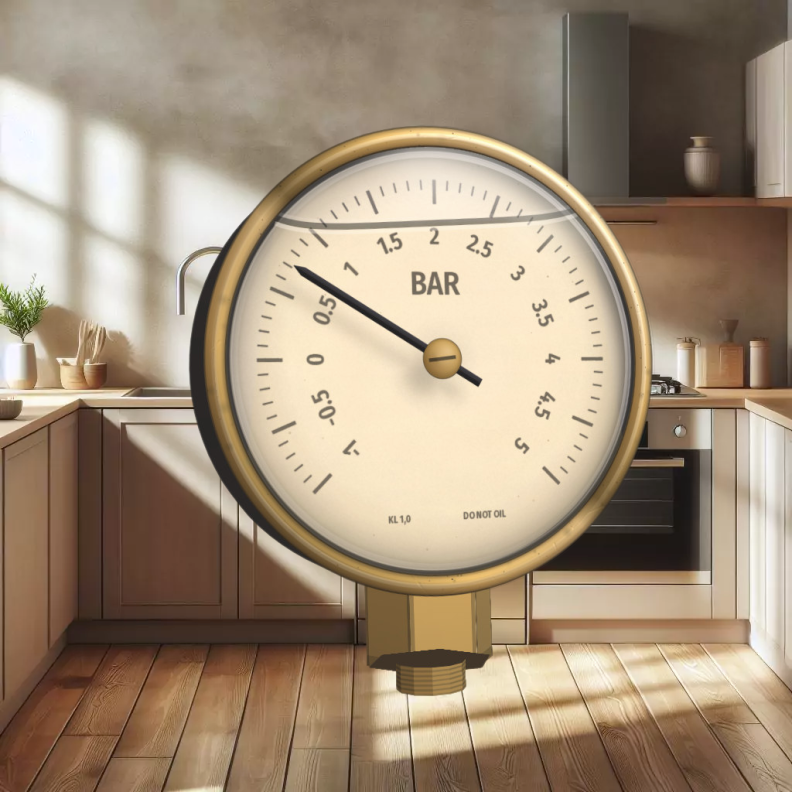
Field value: 0.7 bar
